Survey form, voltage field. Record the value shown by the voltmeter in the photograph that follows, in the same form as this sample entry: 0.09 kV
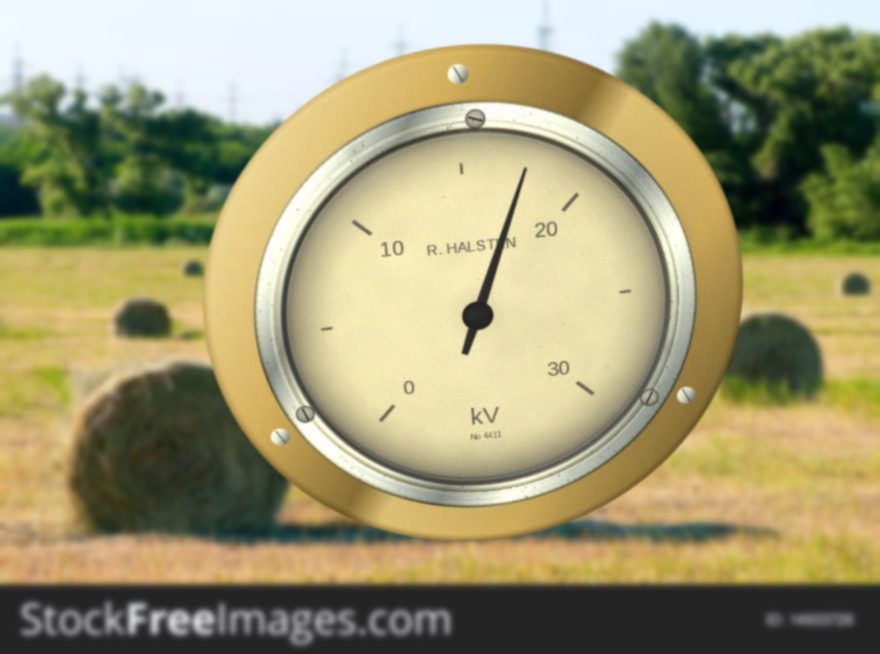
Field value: 17.5 kV
